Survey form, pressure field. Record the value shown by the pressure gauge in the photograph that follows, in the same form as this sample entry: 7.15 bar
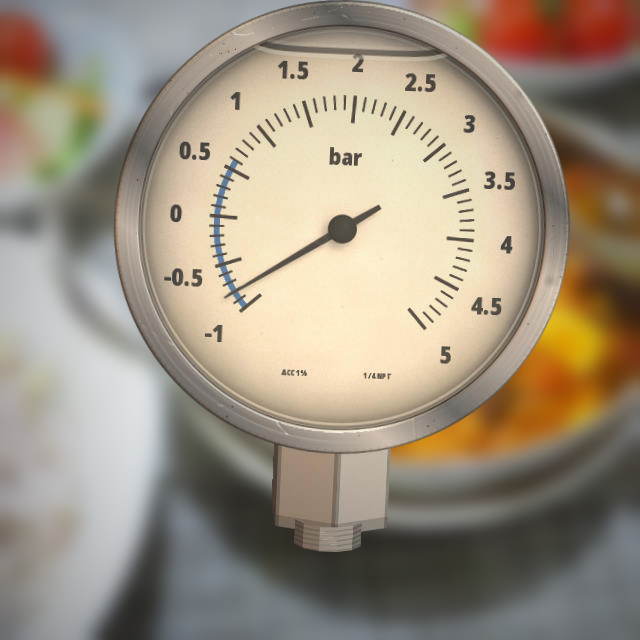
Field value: -0.8 bar
